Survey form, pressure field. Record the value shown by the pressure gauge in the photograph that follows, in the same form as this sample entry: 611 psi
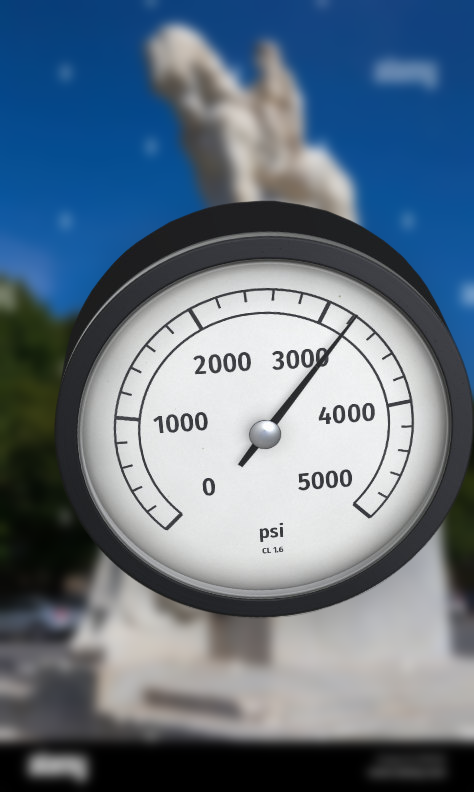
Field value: 3200 psi
